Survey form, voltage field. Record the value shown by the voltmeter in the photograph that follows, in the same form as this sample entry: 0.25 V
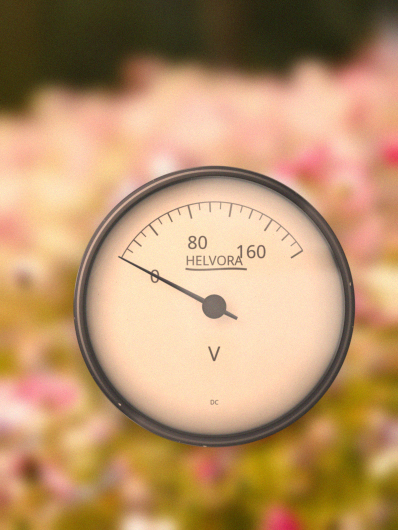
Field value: 0 V
